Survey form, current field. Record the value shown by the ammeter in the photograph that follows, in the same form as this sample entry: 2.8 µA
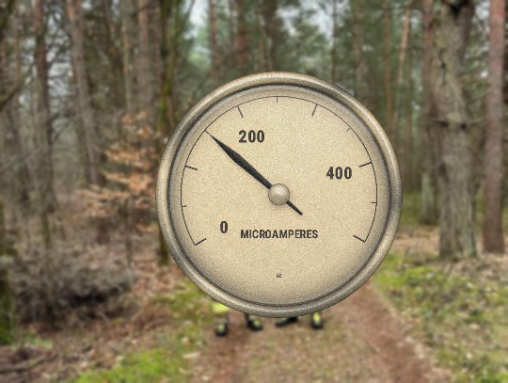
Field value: 150 µA
